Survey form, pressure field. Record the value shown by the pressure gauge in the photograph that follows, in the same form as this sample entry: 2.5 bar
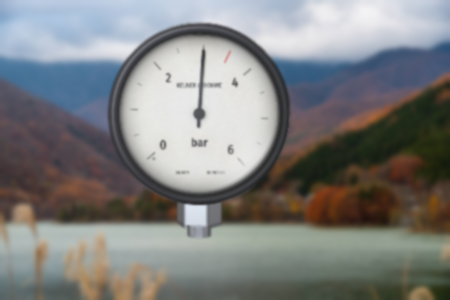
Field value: 3 bar
